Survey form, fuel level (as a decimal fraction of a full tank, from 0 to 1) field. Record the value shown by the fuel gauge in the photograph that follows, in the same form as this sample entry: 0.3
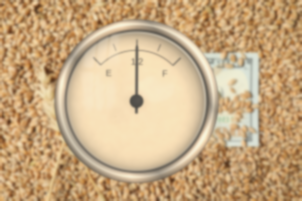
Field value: 0.5
